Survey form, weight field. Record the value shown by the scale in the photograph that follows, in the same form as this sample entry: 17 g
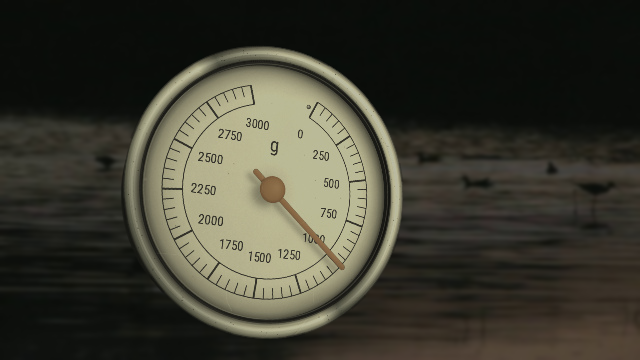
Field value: 1000 g
